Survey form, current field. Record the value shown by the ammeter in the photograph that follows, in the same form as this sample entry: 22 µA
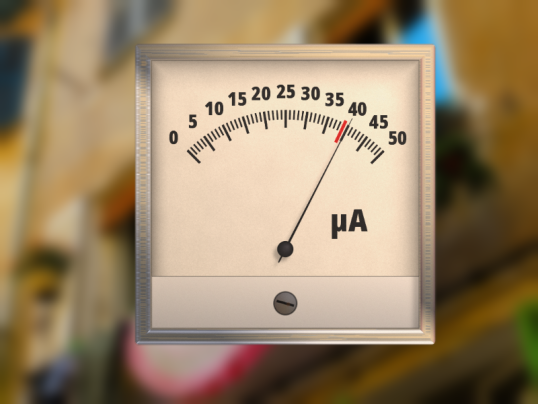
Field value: 40 µA
